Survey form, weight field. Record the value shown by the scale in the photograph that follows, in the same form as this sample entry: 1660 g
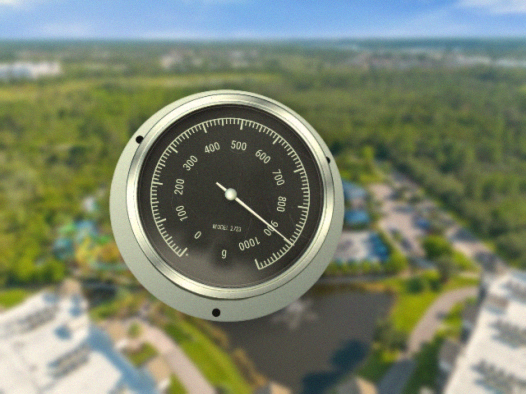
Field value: 900 g
